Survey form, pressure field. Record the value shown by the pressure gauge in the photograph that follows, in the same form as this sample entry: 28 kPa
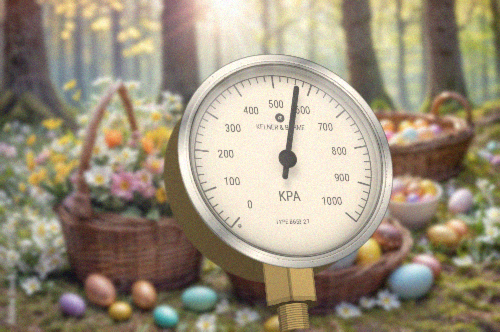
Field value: 560 kPa
